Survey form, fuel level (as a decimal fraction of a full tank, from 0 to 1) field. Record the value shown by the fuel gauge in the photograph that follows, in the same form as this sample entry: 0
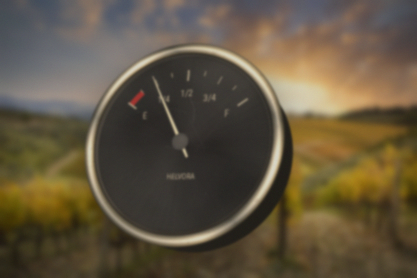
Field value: 0.25
